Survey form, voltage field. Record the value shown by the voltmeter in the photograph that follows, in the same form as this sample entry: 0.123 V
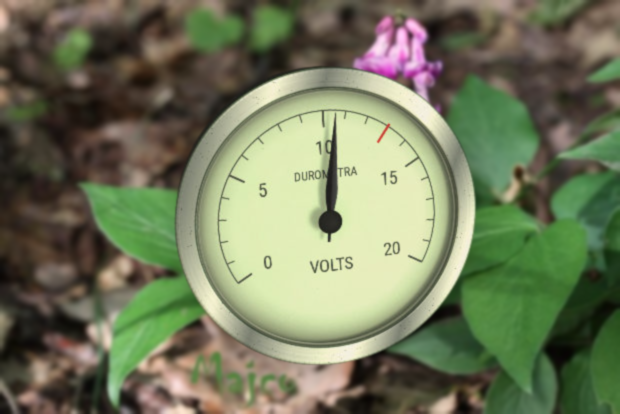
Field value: 10.5 V
